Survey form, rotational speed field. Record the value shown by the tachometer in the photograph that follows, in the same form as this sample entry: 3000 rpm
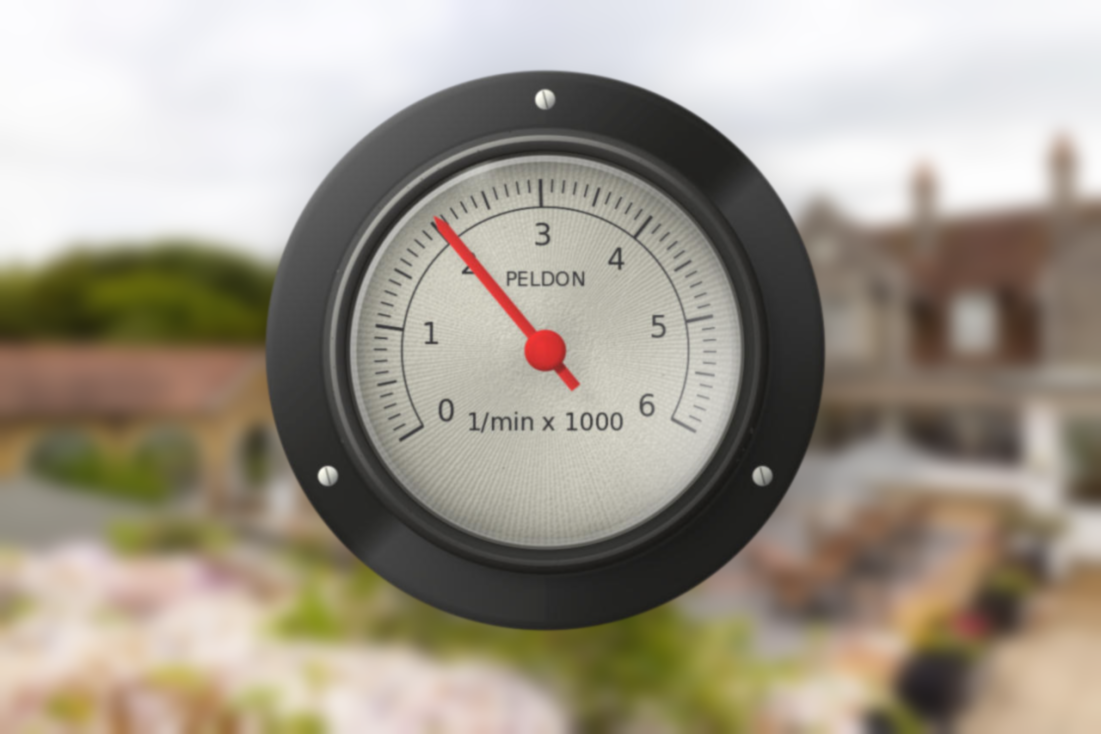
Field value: 2050 rpm
